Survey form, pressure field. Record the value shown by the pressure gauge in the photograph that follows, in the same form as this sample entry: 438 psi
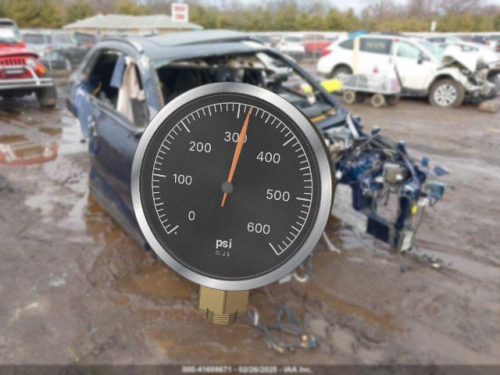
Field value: 320 psi
